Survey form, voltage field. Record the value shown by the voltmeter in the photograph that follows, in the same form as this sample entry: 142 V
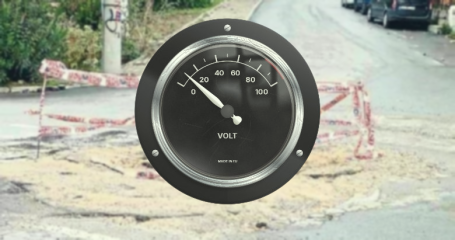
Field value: 10 V
